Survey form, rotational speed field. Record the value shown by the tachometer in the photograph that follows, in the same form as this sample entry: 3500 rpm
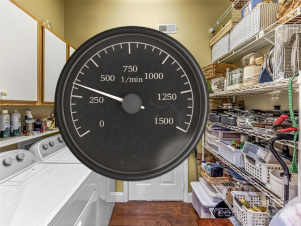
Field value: 325 rpm
